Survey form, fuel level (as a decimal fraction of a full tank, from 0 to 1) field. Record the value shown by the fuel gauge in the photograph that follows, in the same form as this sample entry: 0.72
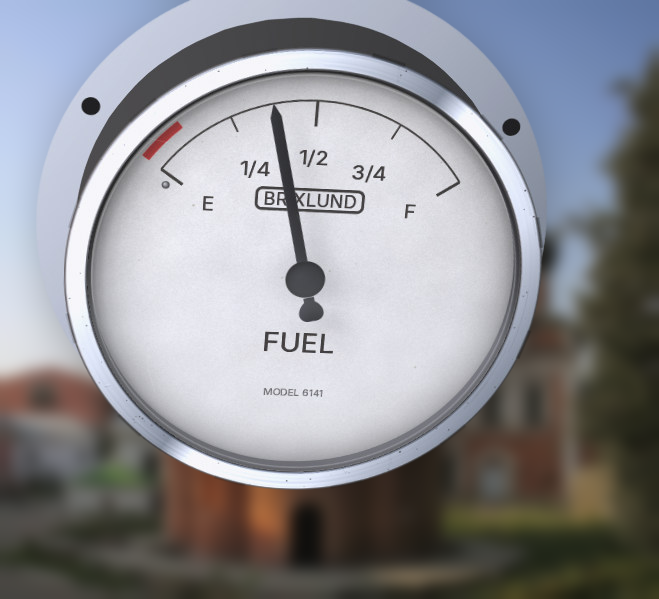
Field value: 0.375
